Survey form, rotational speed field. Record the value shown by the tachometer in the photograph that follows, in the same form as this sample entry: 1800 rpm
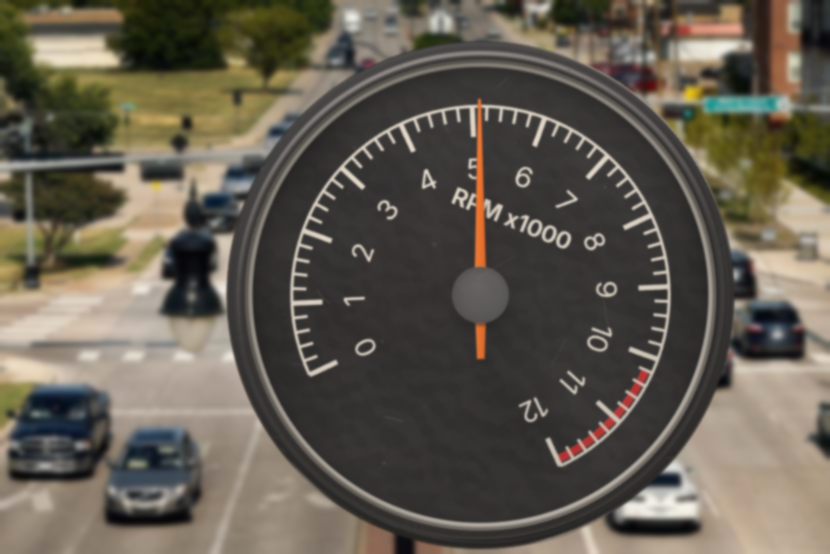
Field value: 5100 rpm
